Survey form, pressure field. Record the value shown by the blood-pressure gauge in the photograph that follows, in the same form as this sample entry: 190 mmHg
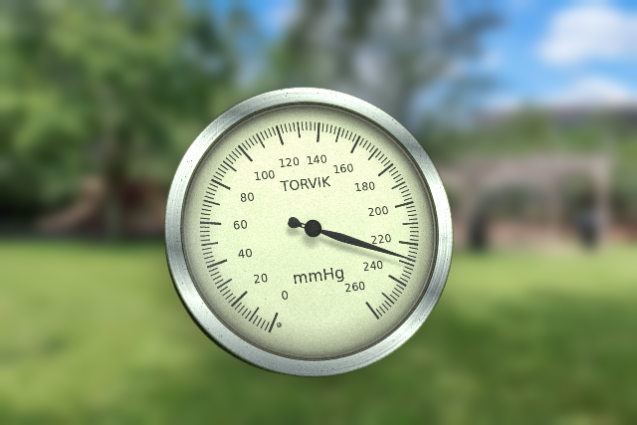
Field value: 228 mmHg
